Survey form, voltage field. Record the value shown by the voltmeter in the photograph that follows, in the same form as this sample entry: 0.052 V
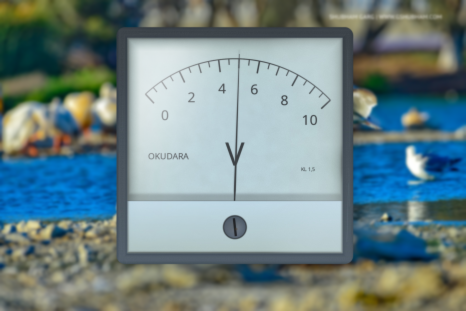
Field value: 5 V
